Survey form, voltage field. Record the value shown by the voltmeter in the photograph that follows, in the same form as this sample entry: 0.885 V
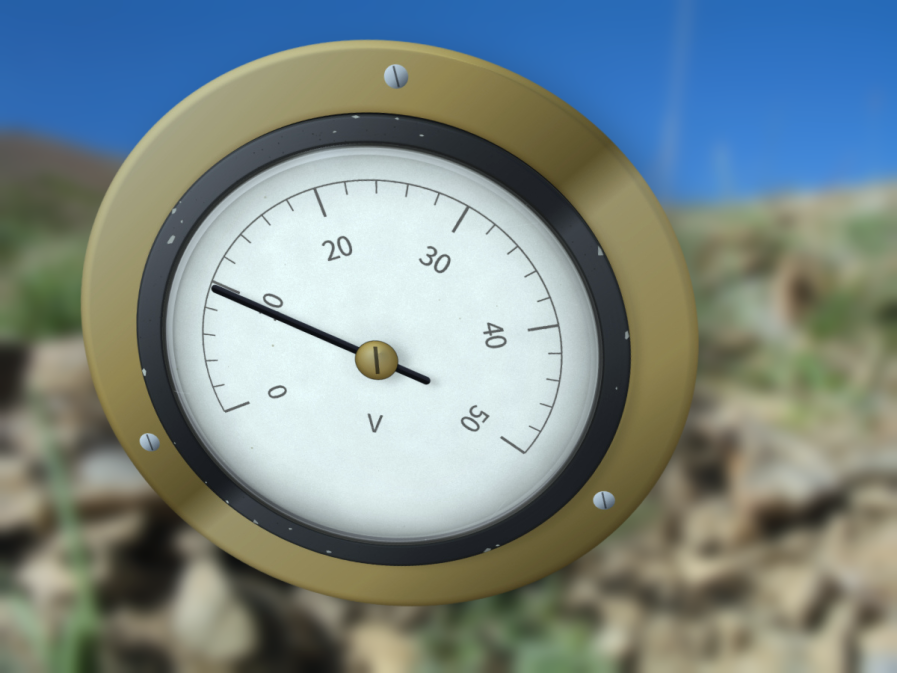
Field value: 10 V
